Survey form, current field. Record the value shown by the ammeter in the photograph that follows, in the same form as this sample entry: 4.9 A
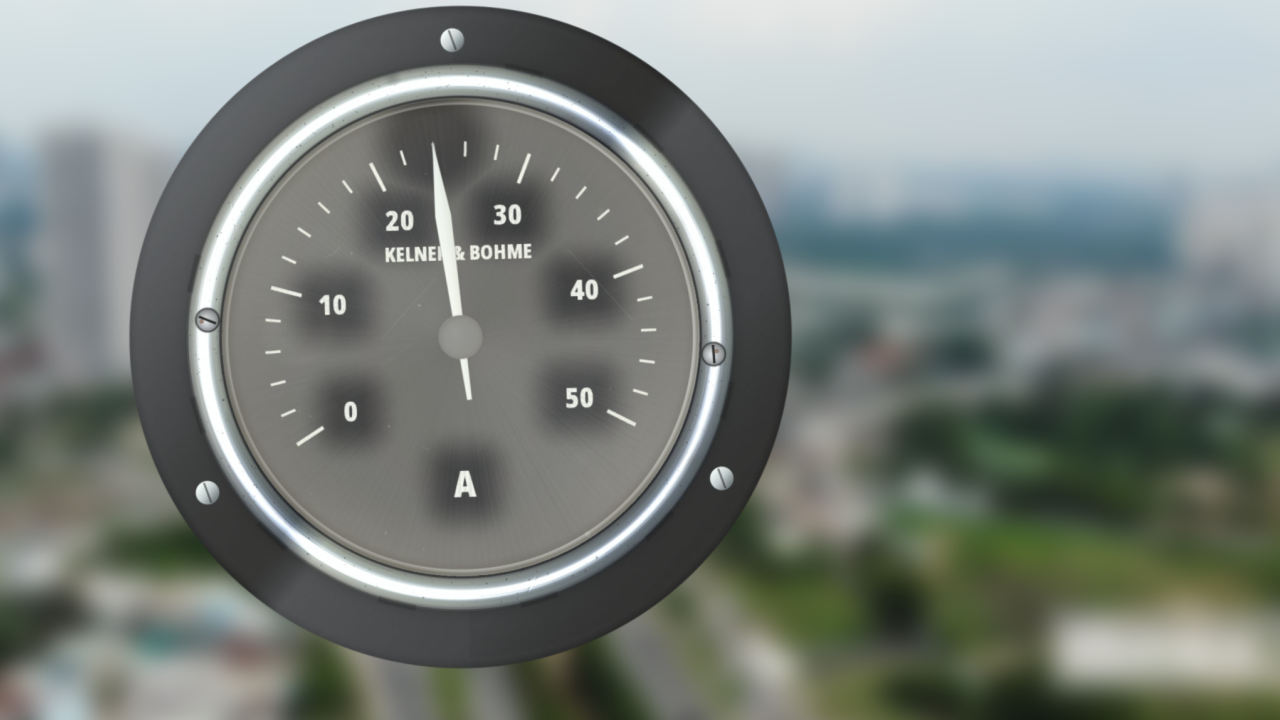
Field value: 24 A
